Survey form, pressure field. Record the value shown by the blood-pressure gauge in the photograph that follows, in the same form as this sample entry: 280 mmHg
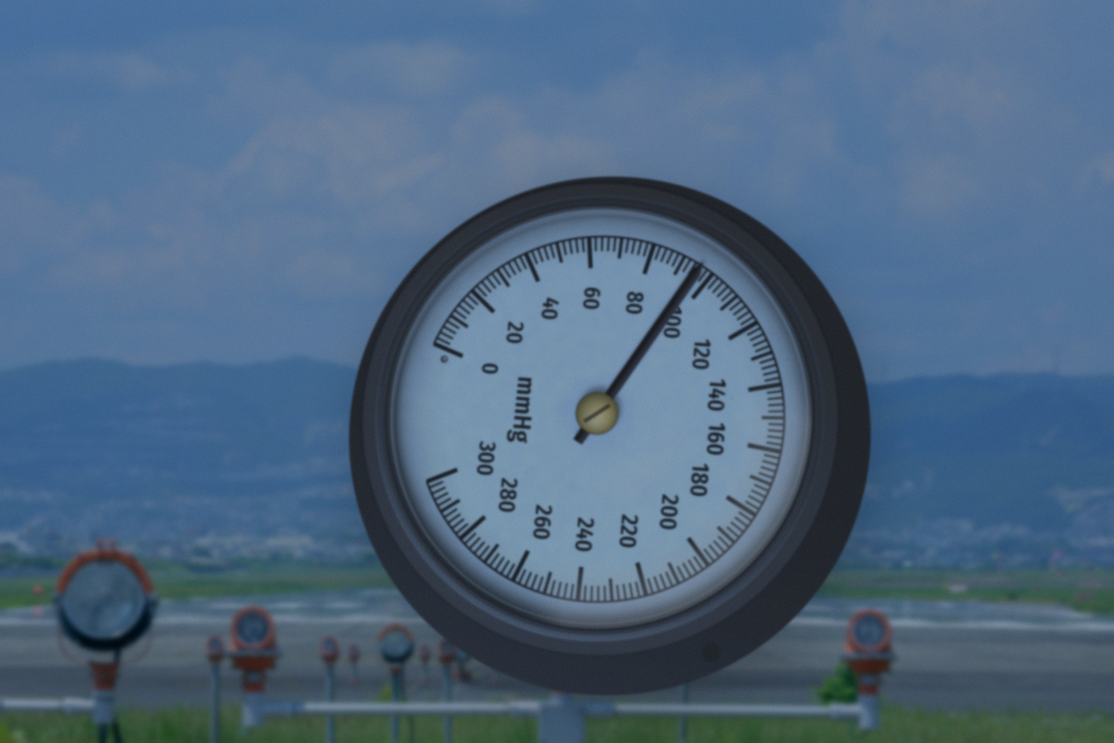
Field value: 96 mmHg
